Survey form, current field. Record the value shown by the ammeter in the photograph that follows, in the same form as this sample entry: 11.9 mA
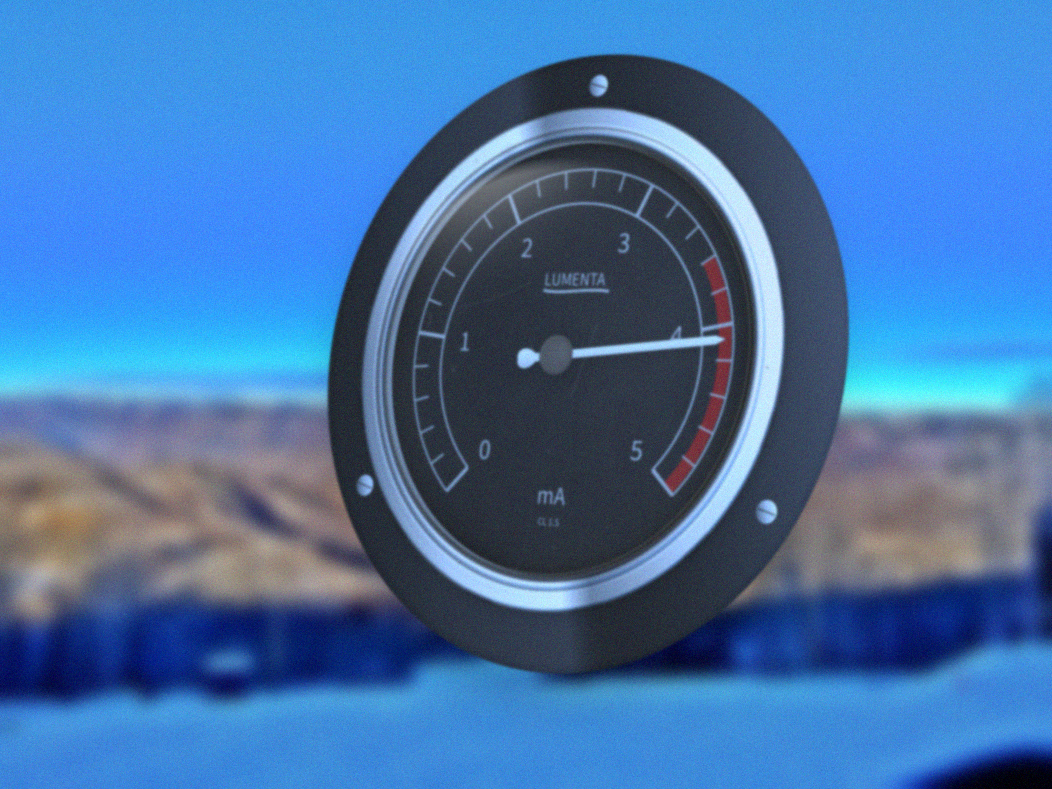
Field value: 4.1 mA
